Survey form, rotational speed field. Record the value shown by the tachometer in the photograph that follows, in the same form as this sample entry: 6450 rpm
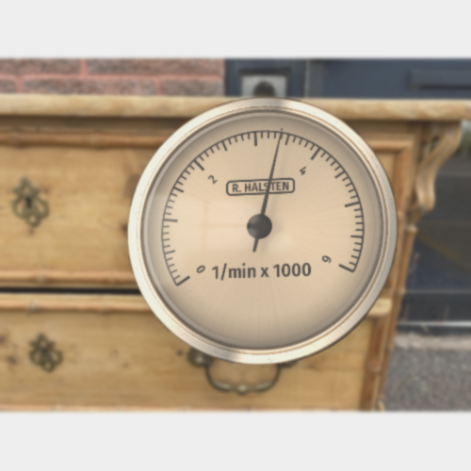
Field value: 3400 rpm
